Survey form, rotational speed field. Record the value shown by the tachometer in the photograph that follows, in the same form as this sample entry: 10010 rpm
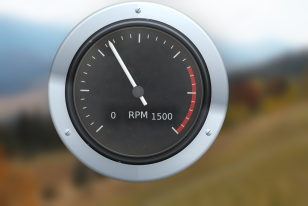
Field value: 575 rpm
